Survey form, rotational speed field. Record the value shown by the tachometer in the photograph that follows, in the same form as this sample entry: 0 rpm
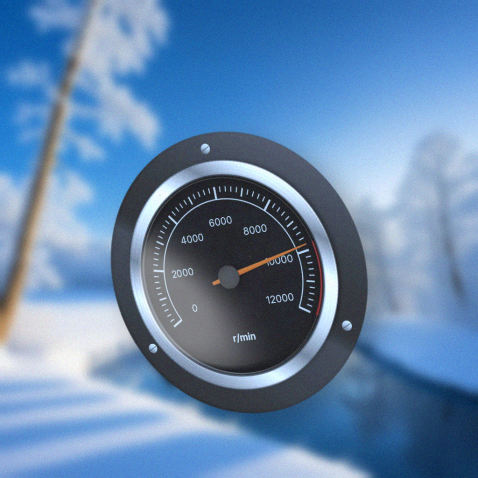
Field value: 9800 rpm
